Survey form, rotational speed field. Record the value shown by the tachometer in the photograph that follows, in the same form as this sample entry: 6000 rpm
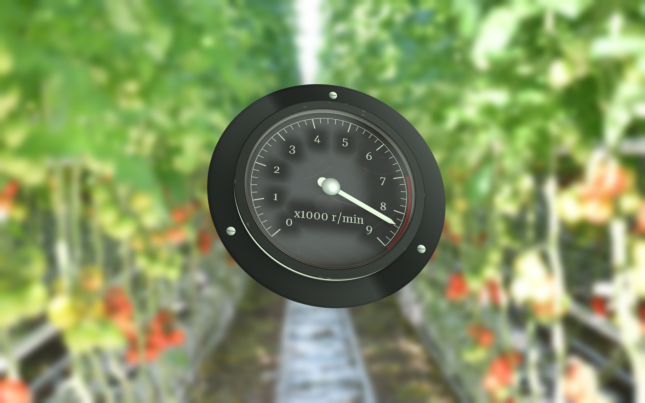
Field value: 8400 rpm
